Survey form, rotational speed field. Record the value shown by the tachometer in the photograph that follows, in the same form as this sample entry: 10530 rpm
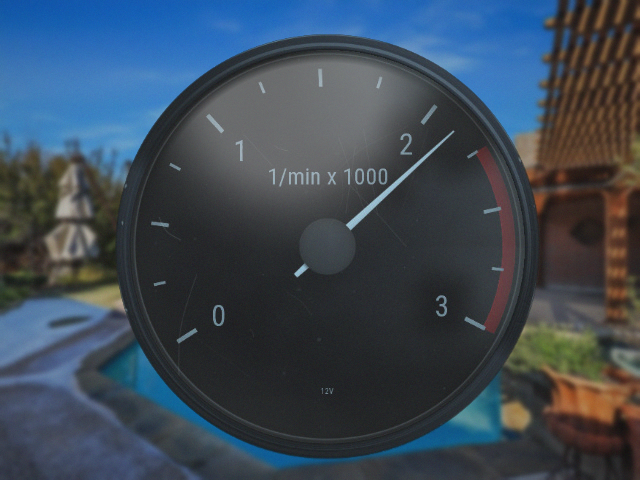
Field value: 2125 rpm
